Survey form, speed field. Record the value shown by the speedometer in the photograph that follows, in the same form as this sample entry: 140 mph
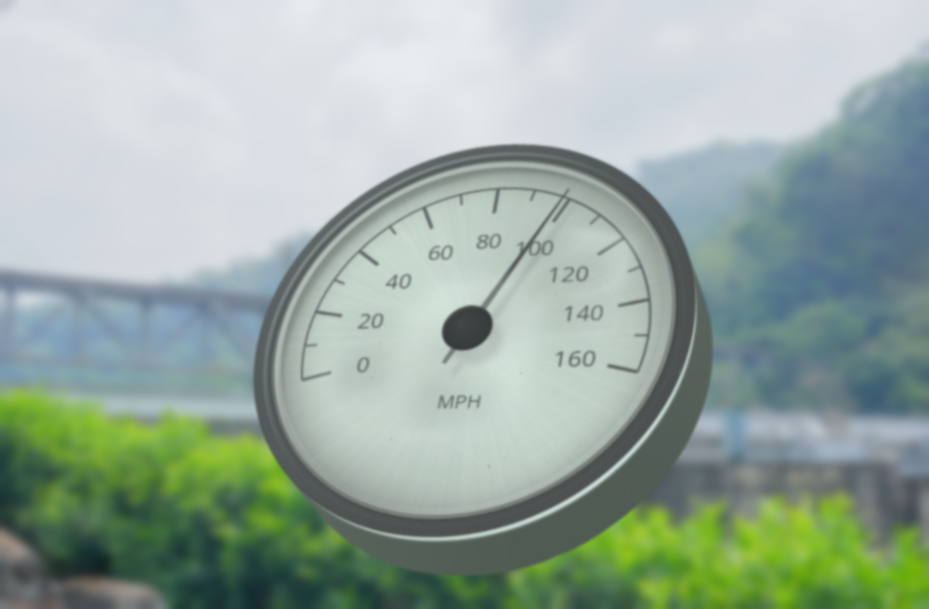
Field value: 100 mph
